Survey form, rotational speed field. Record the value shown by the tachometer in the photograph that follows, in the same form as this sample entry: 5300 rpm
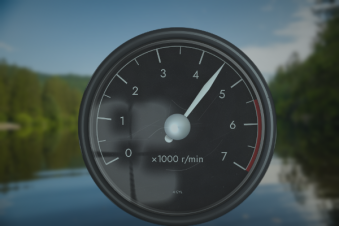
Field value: 4500 rpm
